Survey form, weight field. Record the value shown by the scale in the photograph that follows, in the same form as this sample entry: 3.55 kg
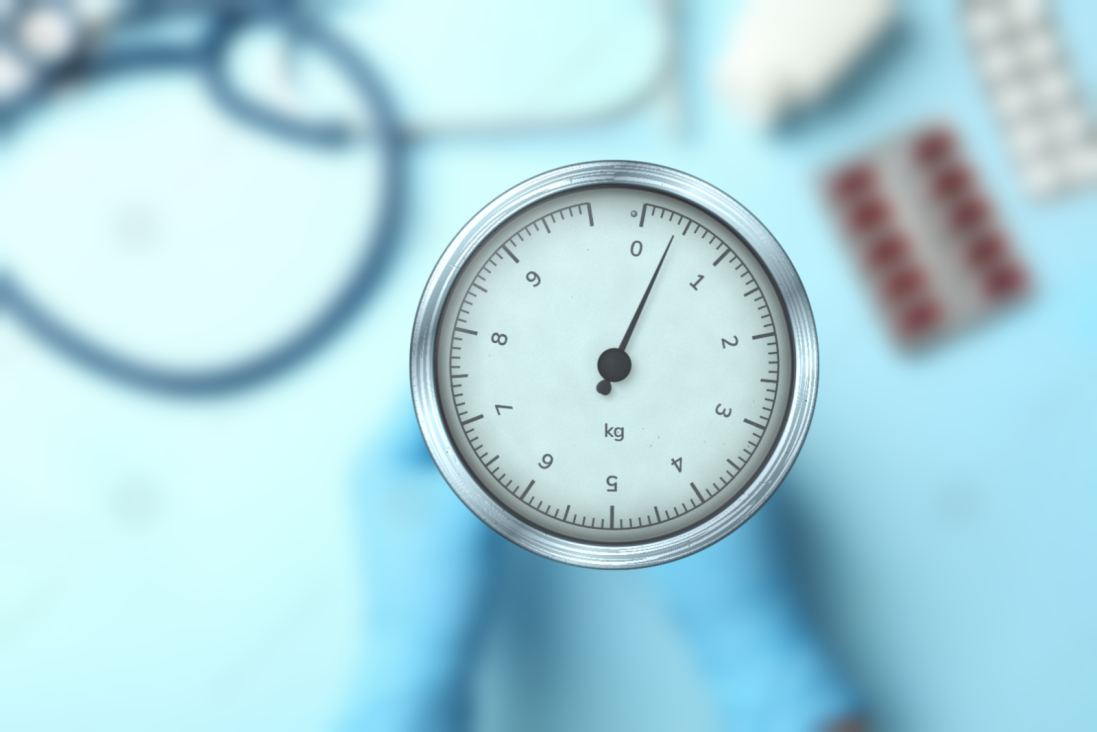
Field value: 0.4 kg
